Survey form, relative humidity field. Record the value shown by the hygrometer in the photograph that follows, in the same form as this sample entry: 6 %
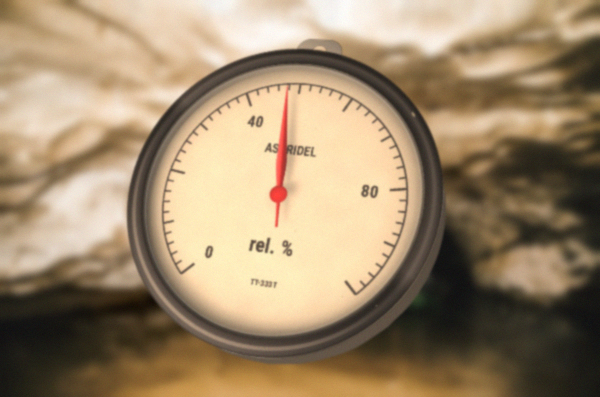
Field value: 48 %
